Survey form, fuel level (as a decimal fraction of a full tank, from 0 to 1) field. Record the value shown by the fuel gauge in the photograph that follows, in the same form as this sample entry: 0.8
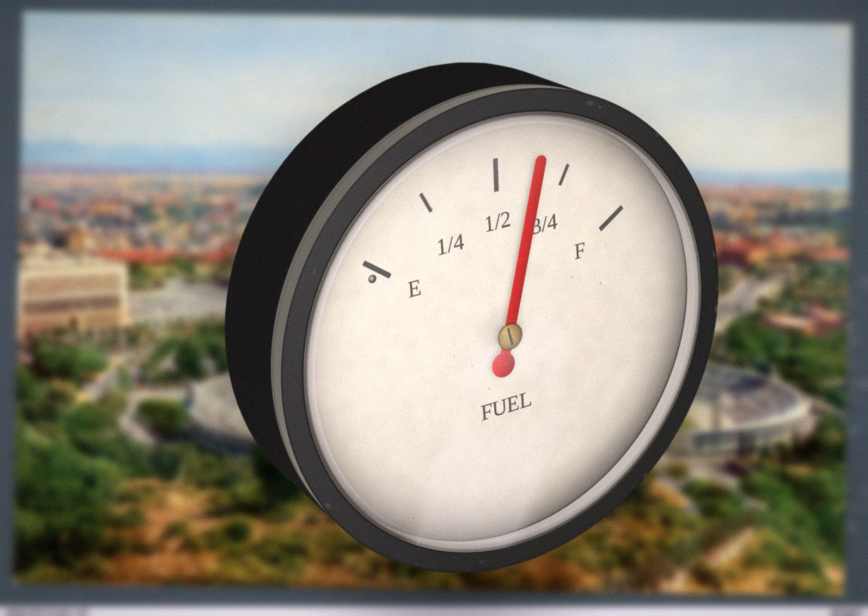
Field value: 0.625
